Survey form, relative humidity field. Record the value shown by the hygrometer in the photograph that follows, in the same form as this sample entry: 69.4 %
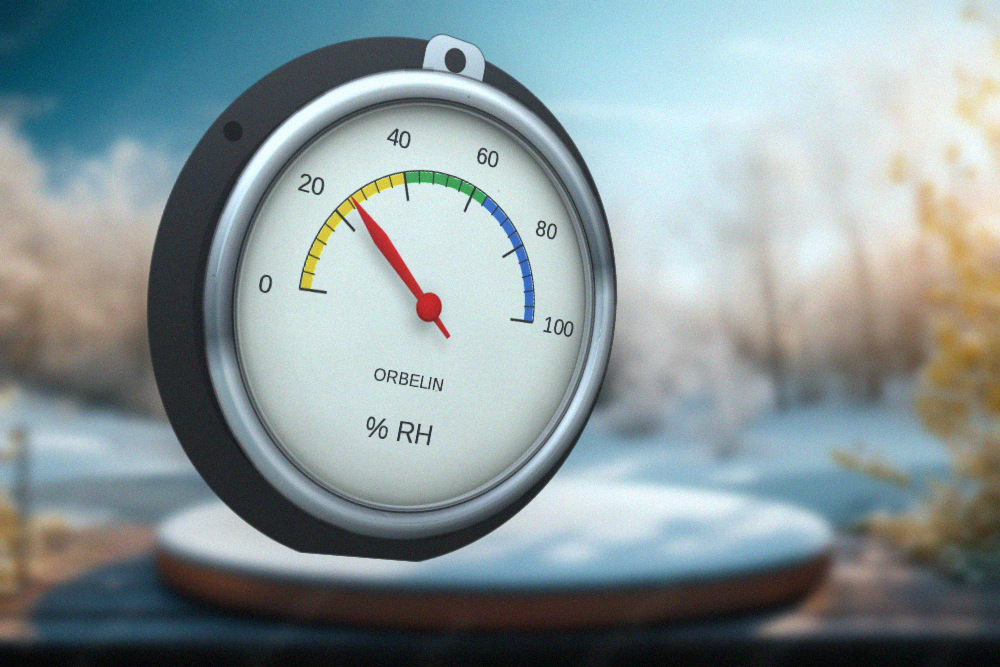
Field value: 24 %
